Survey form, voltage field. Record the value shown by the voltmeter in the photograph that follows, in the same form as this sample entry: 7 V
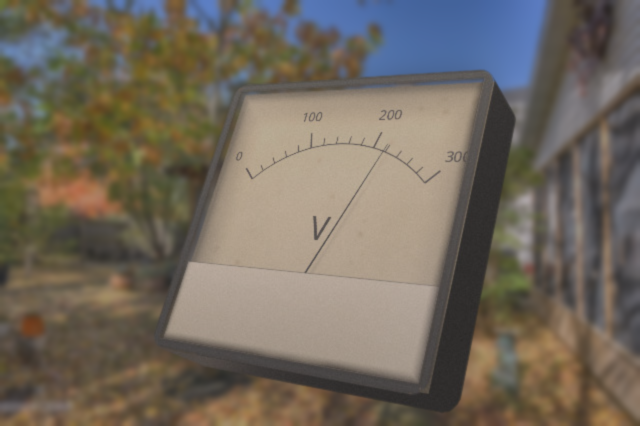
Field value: 220 V
